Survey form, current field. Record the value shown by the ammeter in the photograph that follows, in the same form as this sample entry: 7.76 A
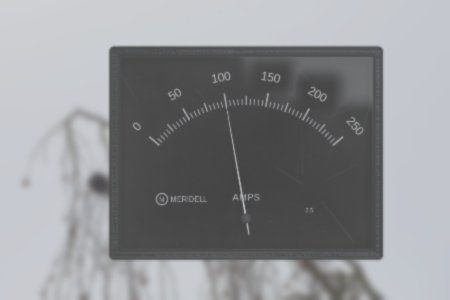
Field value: 100 A
